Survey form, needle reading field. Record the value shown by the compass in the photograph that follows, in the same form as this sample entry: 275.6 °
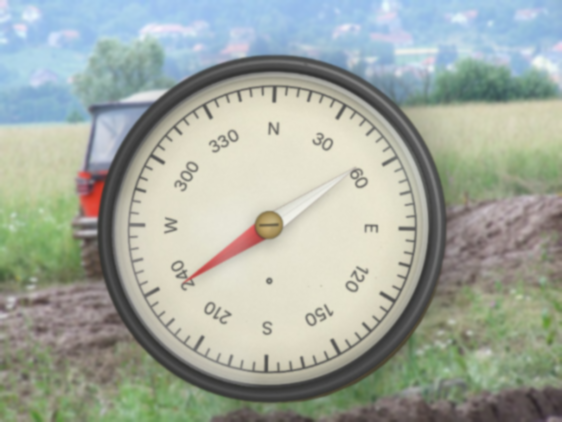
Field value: 235 °
